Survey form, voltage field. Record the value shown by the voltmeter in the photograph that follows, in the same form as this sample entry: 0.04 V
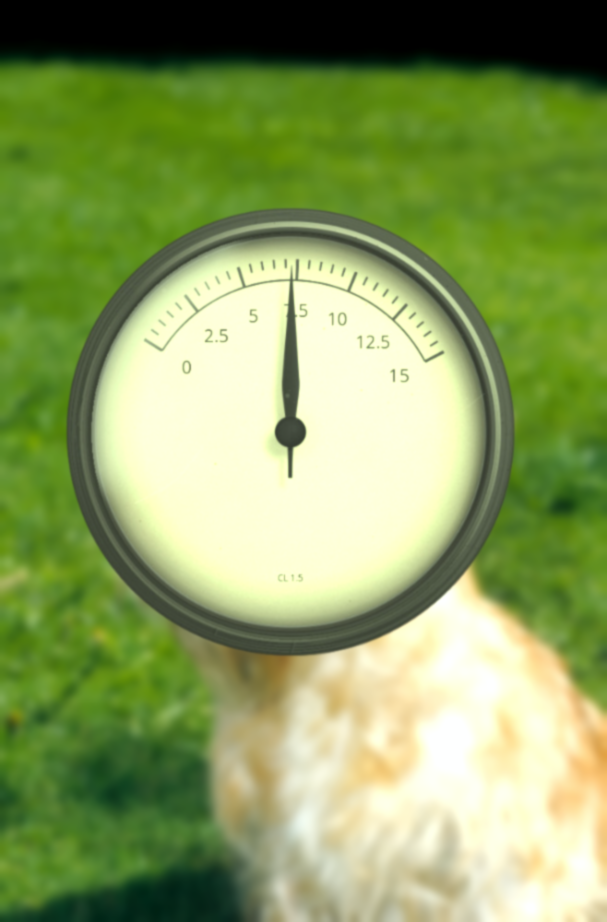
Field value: 7.25 V
